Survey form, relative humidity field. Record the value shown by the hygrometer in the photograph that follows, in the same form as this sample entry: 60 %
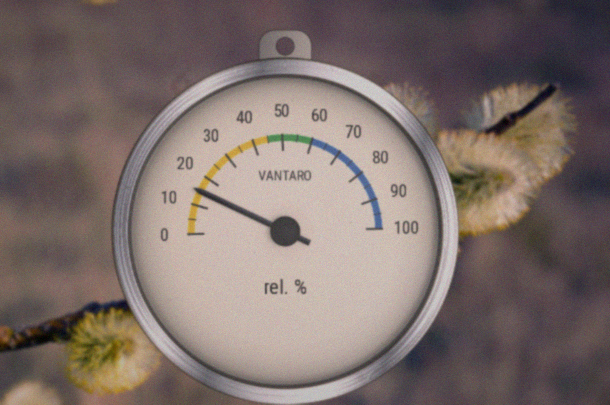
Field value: 15 %
